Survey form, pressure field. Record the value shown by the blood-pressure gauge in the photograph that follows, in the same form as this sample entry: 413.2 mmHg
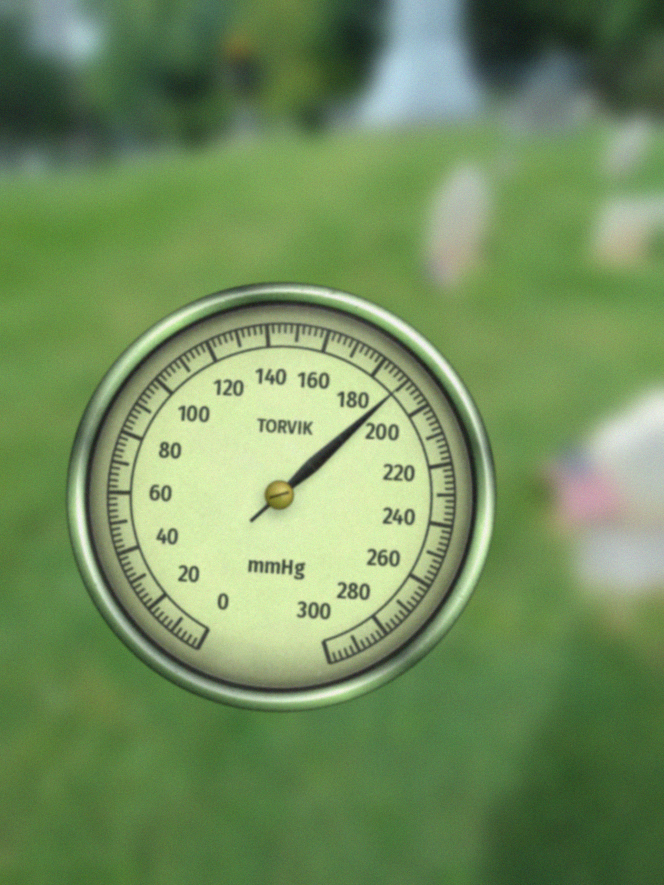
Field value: 190 mmHg
